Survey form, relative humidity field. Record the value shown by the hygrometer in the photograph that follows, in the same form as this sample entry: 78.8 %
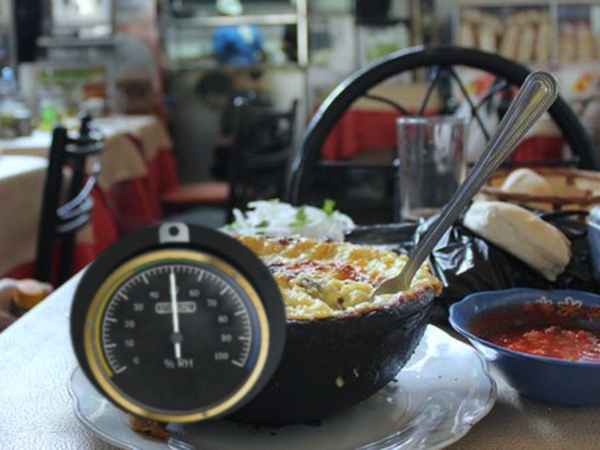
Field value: 50 %
